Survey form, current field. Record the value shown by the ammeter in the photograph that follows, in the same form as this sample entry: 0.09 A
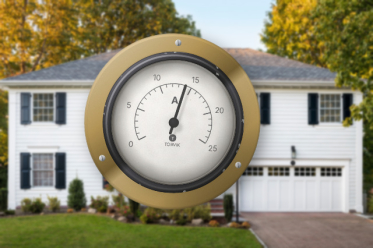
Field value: 14 A
